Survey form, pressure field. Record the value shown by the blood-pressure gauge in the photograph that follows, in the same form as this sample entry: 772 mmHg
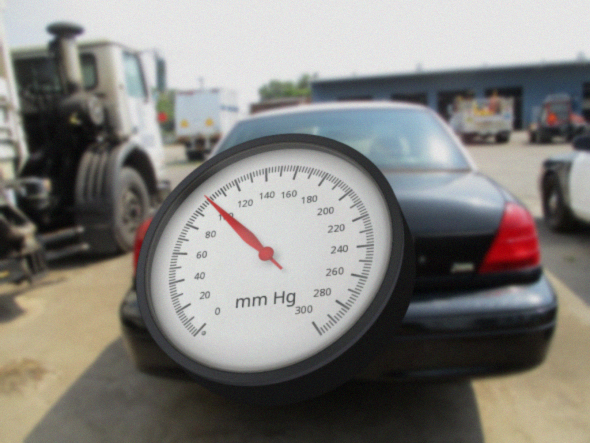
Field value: 100 mmHg
